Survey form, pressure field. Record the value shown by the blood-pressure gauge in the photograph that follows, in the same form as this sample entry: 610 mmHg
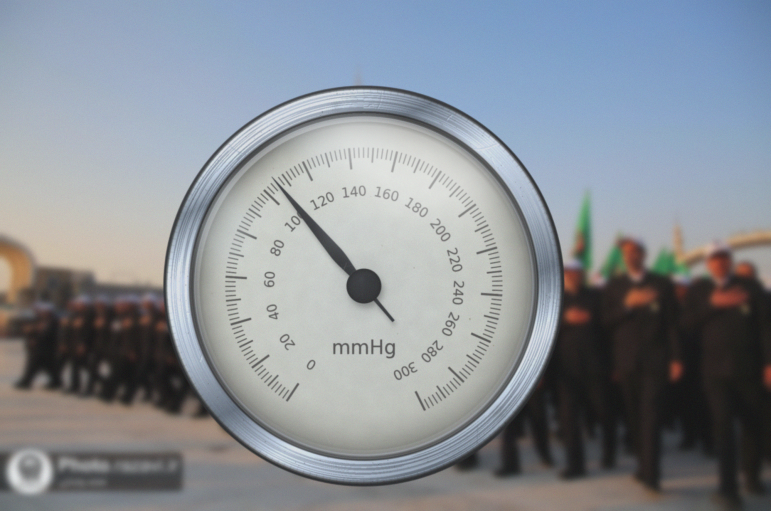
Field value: 106 mmHg
